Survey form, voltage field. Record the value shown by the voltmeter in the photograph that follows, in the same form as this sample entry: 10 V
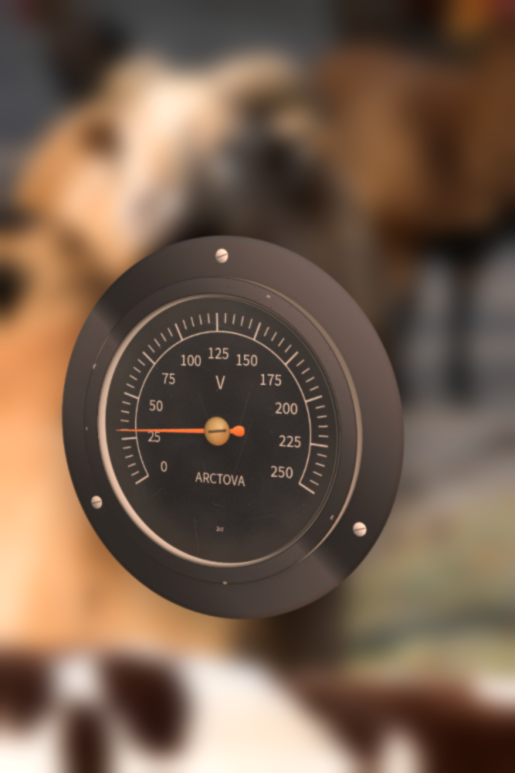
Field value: 30 V
